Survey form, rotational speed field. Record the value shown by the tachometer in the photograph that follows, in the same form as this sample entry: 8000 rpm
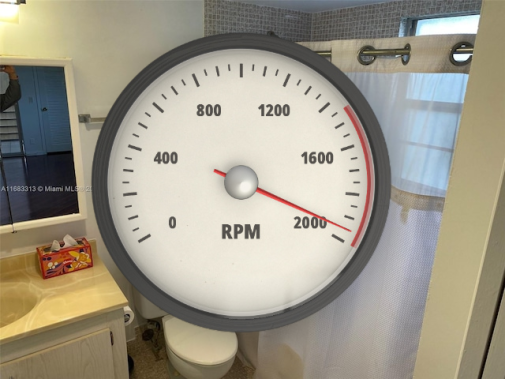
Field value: 1950 rpm
